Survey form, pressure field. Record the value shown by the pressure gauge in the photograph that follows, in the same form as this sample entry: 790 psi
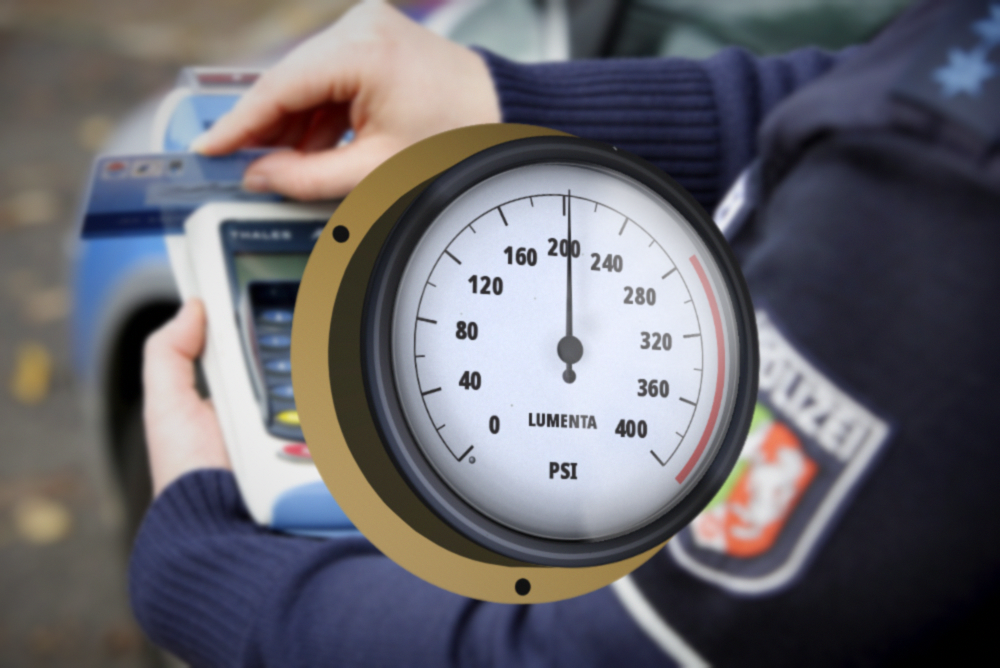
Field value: 200 psi
